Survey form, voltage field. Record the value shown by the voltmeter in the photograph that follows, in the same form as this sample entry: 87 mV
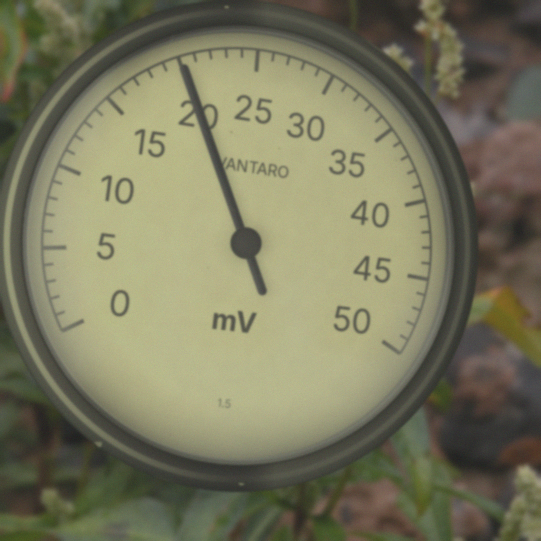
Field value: 20 mV
